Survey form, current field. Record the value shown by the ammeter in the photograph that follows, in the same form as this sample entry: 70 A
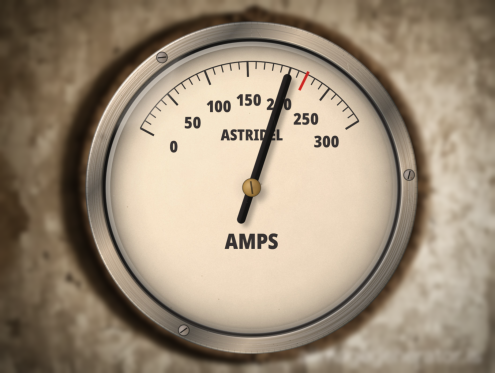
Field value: 200 A
